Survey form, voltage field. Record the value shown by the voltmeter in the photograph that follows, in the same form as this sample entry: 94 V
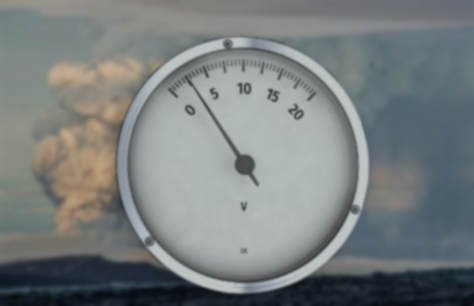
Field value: 2.5 V
